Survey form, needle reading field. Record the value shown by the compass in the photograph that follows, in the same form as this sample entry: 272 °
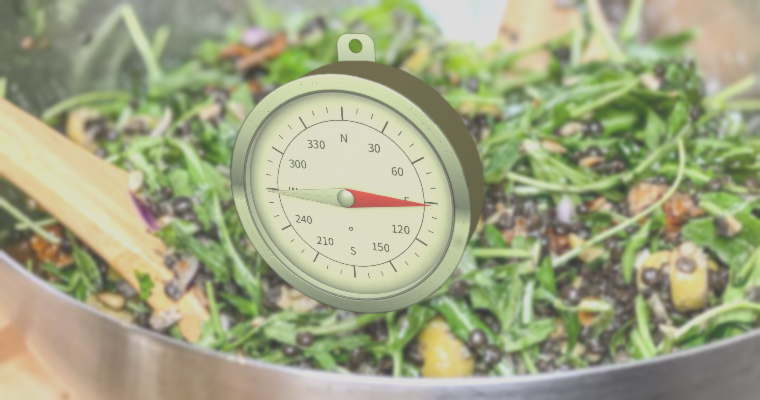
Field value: 90 °
